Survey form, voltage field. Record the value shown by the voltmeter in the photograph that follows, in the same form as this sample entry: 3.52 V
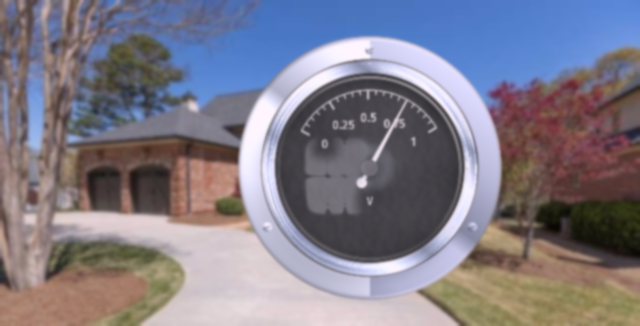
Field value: 0.75 V
